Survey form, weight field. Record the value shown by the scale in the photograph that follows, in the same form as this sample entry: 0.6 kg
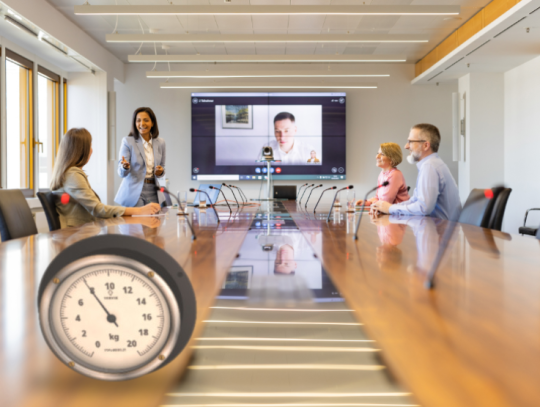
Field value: 8 kg
